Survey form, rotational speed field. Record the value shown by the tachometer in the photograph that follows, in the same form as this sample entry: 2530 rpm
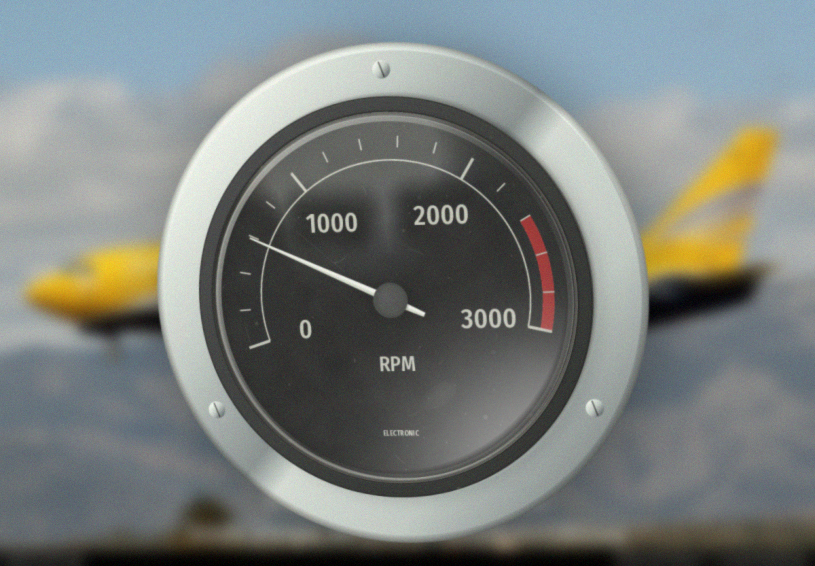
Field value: 600 rpm
